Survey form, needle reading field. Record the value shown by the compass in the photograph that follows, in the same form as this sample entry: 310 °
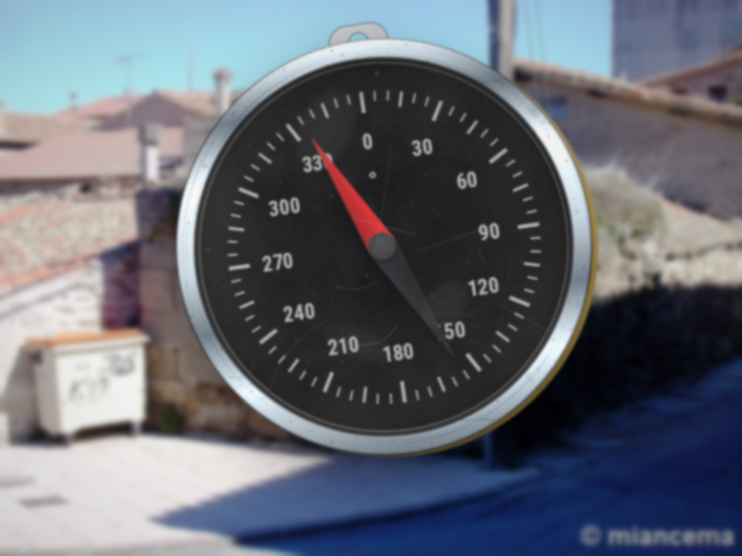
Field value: 335 °
